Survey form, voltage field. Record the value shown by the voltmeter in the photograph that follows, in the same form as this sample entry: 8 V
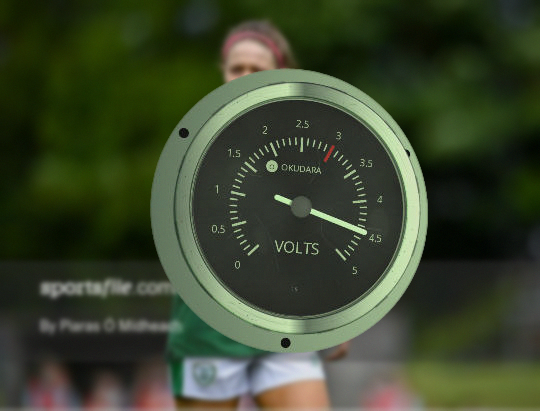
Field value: 4.5 V
